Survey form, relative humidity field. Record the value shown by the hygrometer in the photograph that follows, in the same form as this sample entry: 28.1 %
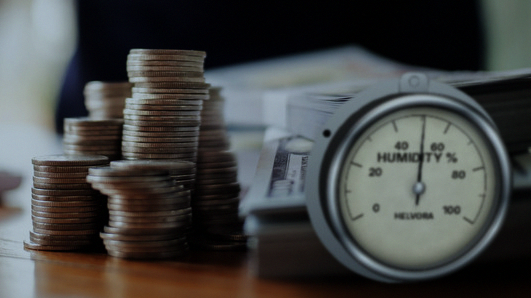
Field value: 50 %
